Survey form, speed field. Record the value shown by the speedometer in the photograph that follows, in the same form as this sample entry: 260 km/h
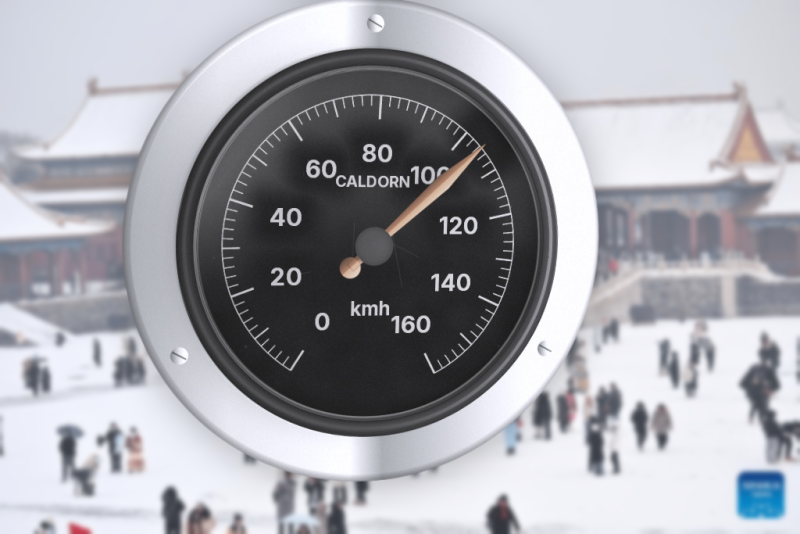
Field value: 104 km/h
